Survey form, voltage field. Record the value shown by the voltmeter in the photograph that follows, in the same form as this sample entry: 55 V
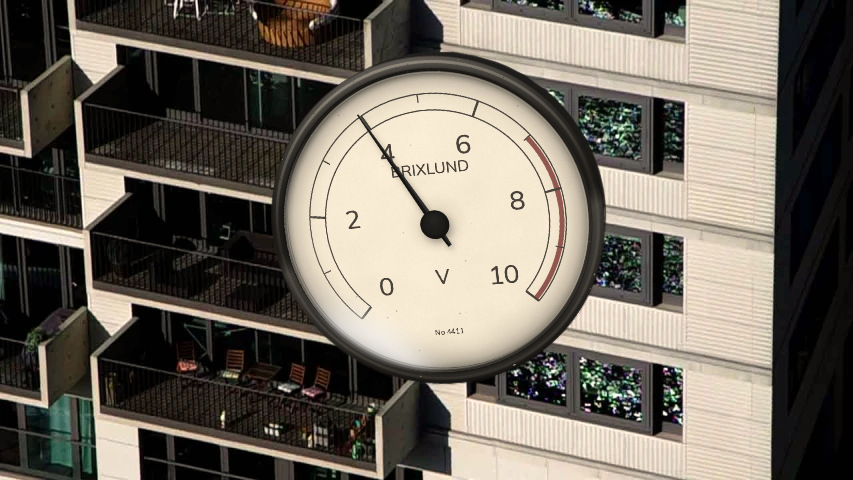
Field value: 4 V
